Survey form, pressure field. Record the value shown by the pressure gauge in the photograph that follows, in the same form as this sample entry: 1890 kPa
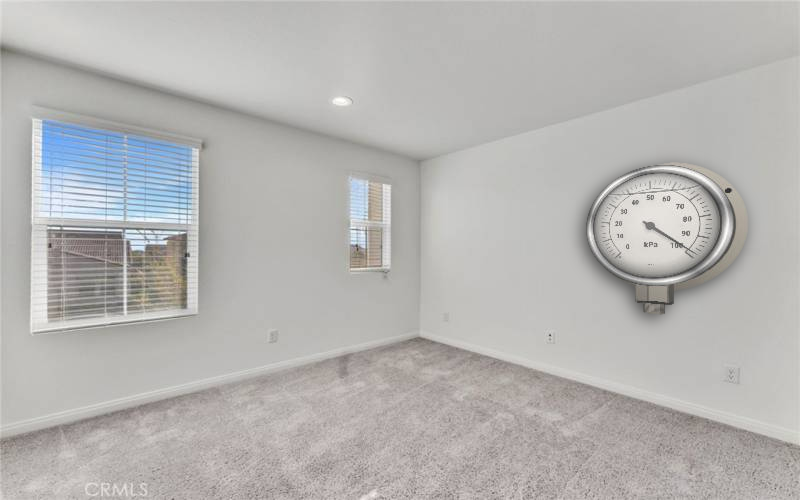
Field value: 98 kPa
